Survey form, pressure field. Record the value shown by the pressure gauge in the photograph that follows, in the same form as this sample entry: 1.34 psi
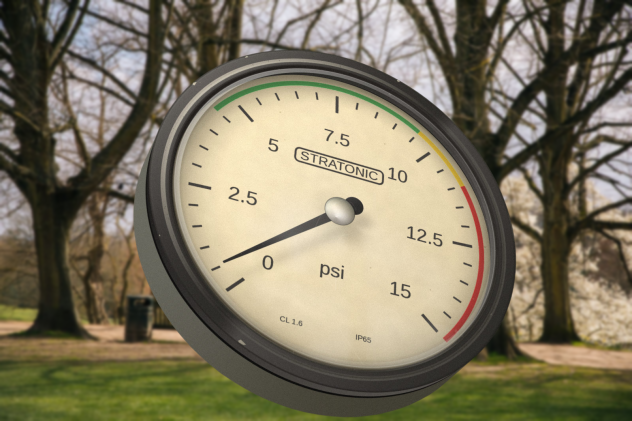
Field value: 0.5 psi
